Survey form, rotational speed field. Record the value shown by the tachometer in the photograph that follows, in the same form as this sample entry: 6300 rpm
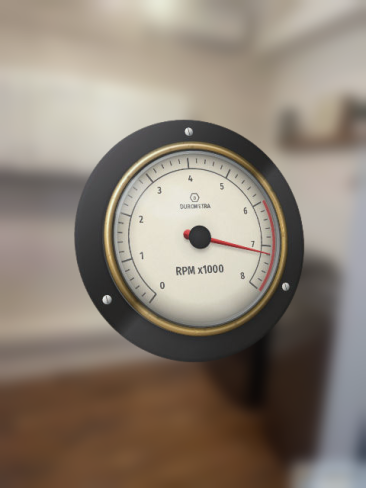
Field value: 7200 rpm
